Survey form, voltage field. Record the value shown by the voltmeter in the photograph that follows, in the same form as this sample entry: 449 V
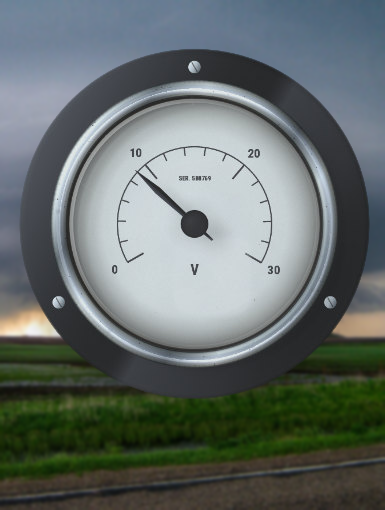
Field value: 9 V
